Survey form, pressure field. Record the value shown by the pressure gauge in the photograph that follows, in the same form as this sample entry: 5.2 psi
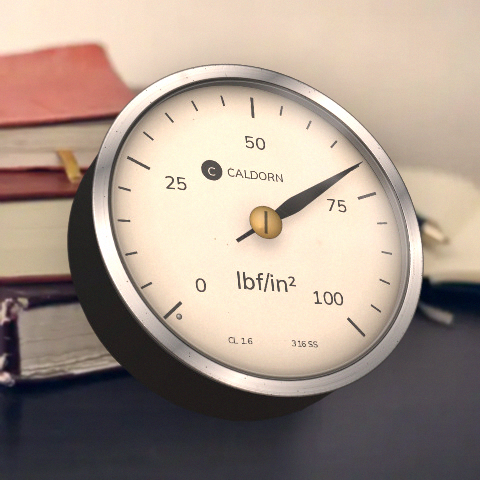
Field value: 70 psi
